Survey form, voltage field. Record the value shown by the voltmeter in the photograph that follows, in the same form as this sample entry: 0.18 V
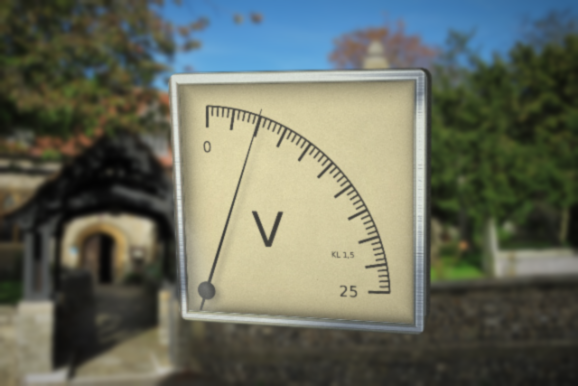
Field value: 5 V
